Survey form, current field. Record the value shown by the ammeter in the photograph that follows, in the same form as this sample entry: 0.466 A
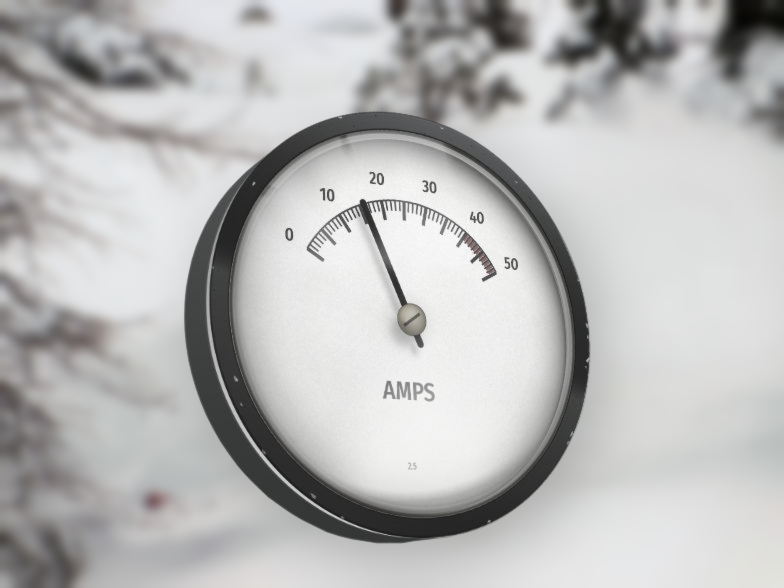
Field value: 15 A
